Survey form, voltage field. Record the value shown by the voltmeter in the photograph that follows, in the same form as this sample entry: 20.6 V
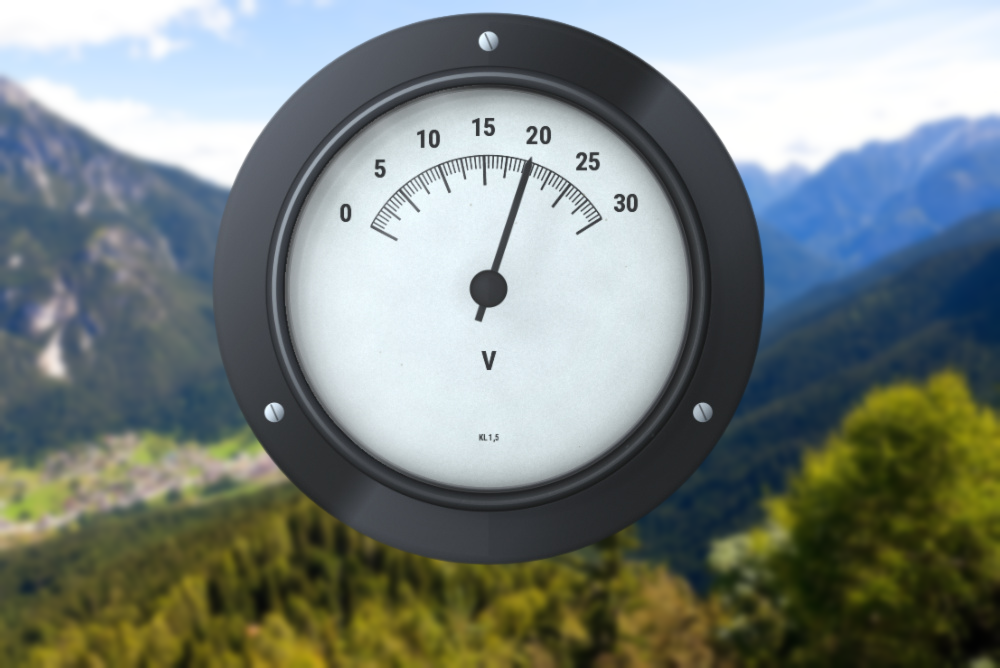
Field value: 20 V
